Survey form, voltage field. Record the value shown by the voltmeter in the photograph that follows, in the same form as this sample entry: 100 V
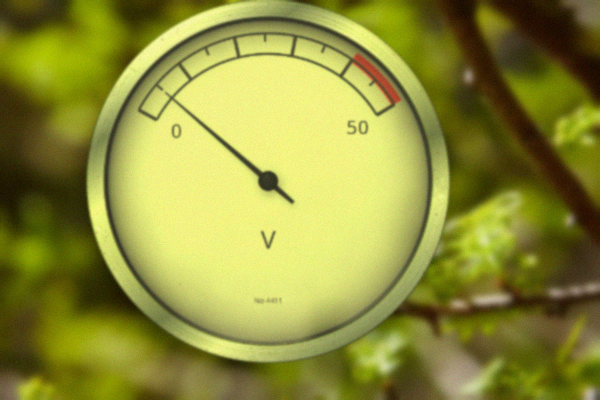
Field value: 5 V
